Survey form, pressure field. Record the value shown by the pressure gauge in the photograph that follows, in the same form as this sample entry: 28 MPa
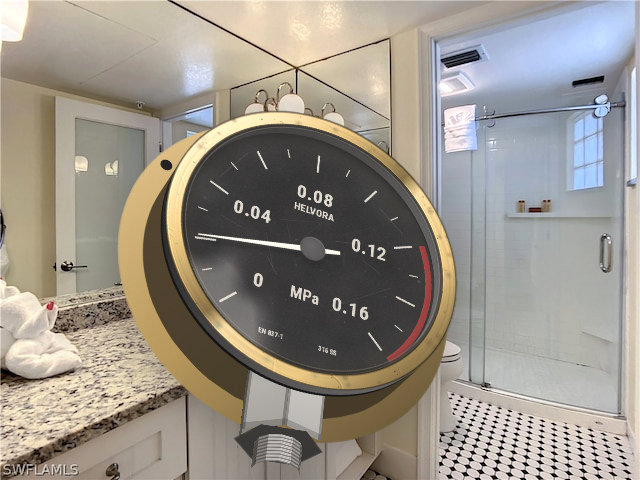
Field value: 0.02 MPa
